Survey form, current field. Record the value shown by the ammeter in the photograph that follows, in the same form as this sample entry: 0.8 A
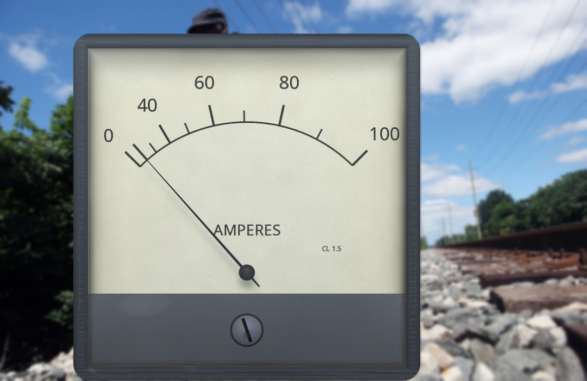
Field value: 20 A
